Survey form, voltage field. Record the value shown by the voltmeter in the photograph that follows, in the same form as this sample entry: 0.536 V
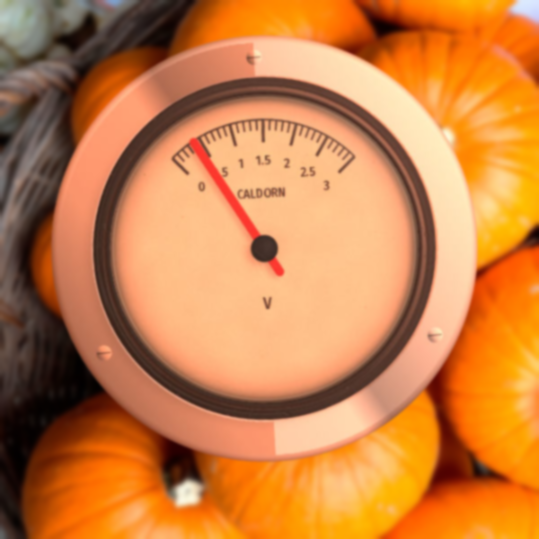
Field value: 0.4 V
